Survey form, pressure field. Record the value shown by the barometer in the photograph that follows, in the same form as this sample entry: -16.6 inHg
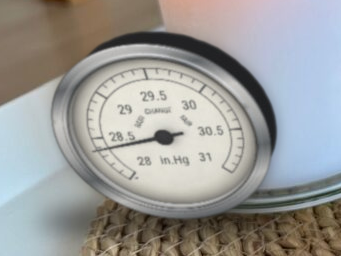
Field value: 28.4 inHg
